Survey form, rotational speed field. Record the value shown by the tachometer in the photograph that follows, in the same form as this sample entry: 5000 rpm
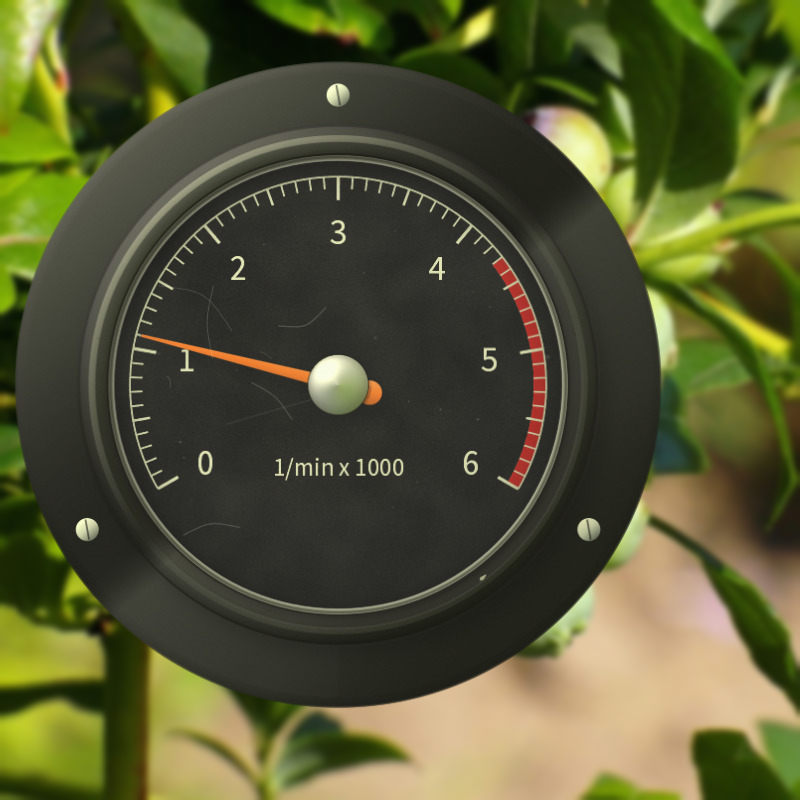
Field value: 1100 rpm
